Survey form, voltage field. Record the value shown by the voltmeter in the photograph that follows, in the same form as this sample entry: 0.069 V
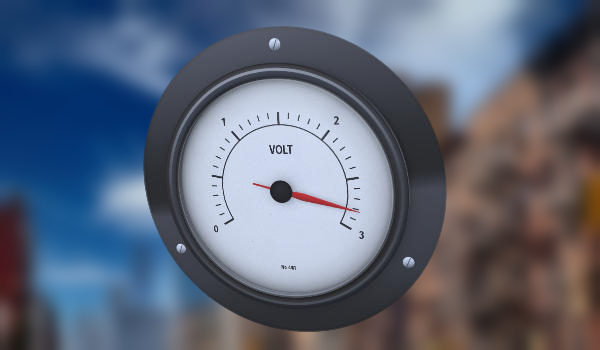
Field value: 2.8 V
